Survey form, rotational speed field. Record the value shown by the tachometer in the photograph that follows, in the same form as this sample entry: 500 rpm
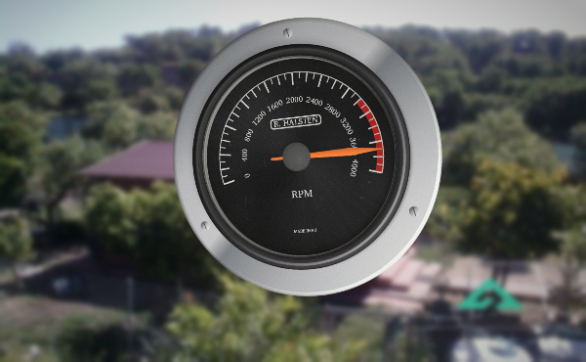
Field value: 3700 rpm
